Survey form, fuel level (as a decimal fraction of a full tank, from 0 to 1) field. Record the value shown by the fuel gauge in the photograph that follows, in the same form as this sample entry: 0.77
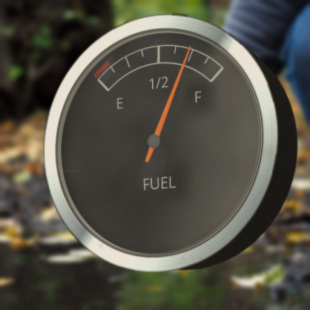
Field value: 0.75
